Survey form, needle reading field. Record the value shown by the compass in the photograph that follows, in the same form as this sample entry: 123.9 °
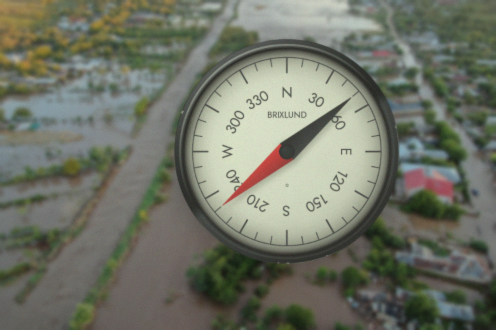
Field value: 230 °
